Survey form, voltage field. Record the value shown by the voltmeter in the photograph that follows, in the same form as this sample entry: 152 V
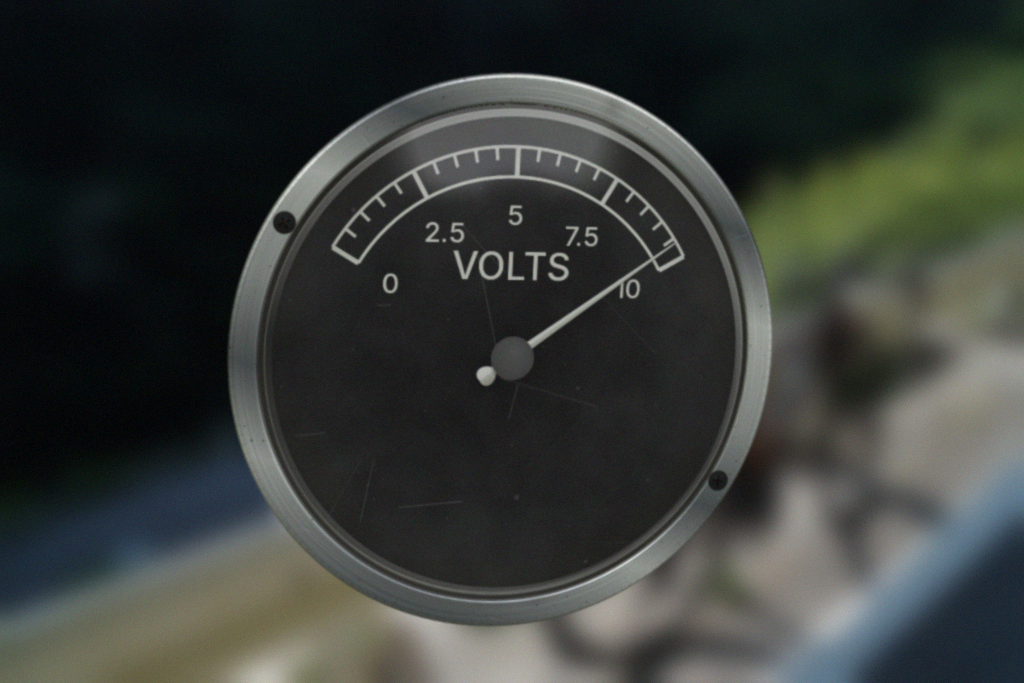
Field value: 9.5 V
